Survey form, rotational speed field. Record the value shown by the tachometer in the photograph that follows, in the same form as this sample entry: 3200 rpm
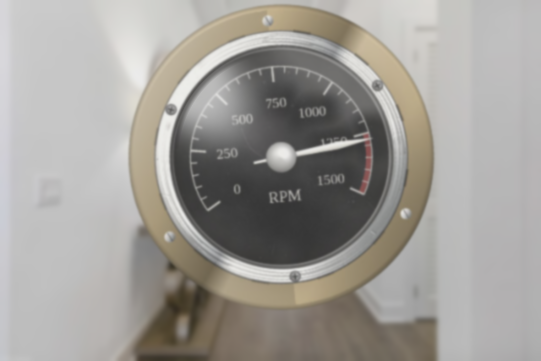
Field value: 1275 rpm
